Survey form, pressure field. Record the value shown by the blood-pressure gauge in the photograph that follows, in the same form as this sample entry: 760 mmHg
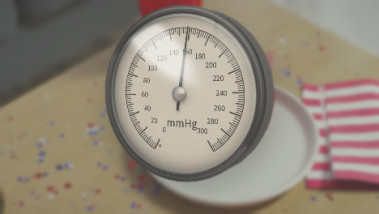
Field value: 160 mmHg
